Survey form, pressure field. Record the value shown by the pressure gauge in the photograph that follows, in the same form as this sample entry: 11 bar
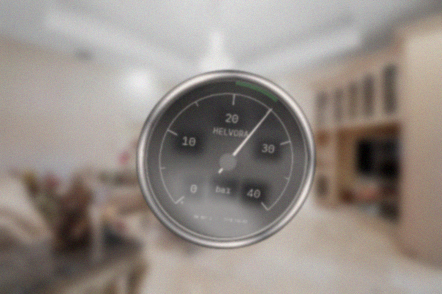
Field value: 25 bar
